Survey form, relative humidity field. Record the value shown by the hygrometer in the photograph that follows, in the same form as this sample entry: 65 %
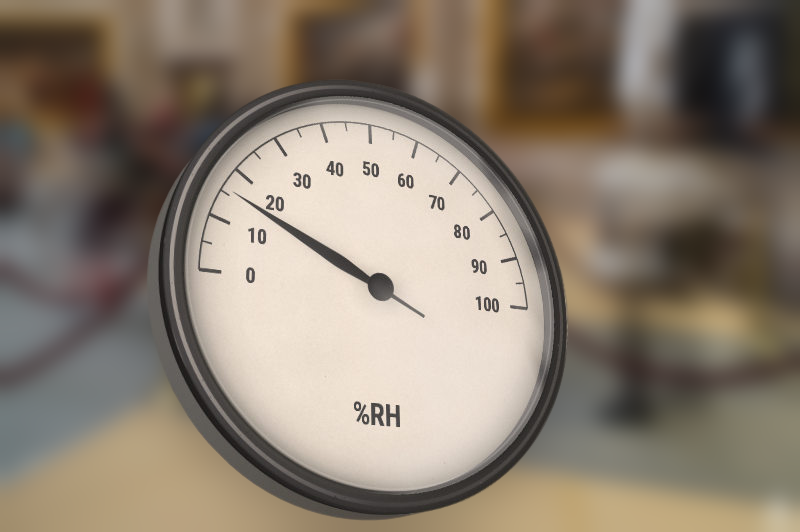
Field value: 15 %
